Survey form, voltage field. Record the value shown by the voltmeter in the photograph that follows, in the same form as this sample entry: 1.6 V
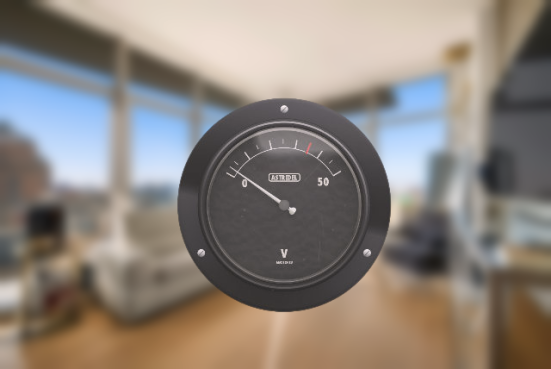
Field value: 2.5 V
